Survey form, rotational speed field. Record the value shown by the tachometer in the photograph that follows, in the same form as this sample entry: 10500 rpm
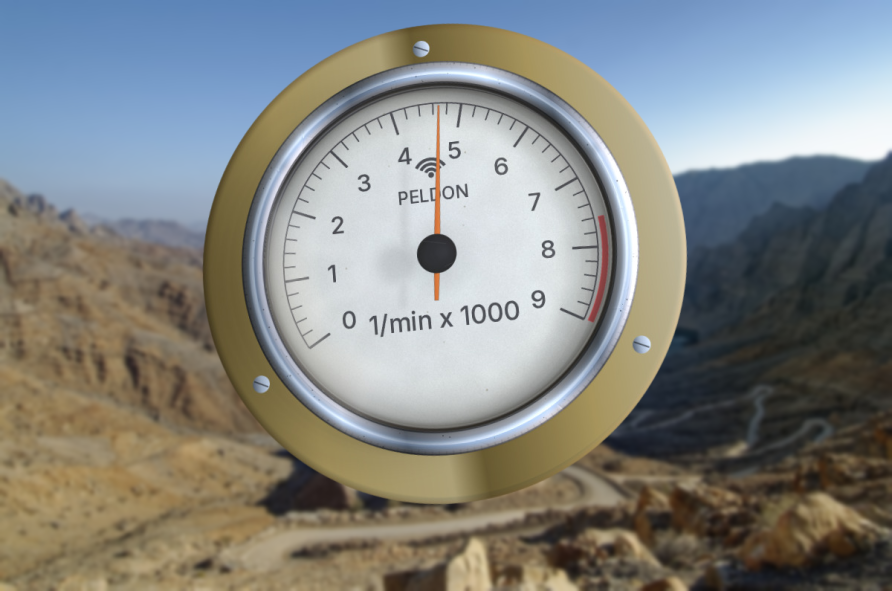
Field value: 4700 rpm
